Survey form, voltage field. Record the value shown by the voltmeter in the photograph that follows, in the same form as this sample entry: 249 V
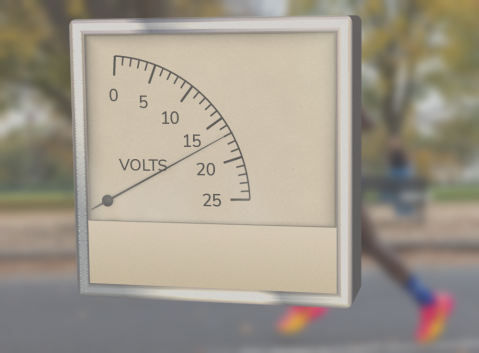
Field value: 17 V
